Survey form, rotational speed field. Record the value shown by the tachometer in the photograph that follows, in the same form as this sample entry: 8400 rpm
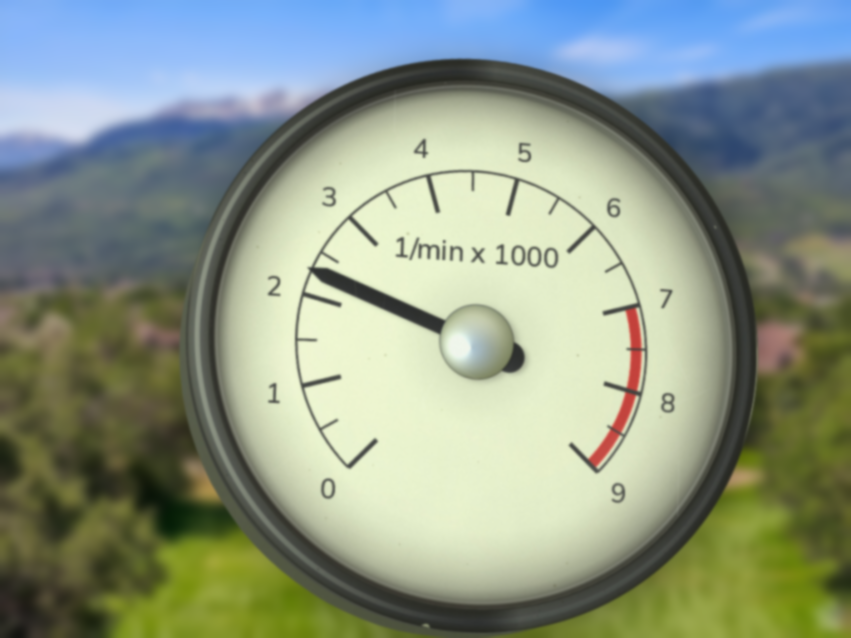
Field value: 2250 rpm
